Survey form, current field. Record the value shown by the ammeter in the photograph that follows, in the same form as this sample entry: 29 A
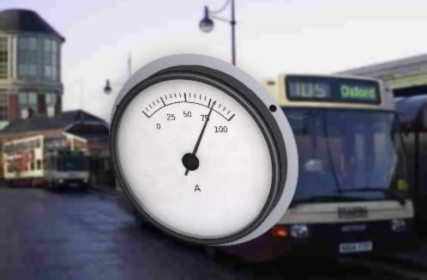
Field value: 80 A
